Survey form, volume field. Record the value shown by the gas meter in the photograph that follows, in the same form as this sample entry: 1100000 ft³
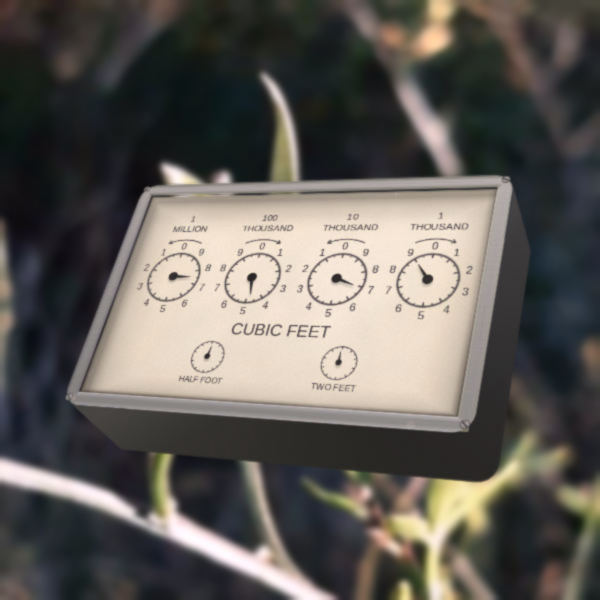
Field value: 746900 ft³
